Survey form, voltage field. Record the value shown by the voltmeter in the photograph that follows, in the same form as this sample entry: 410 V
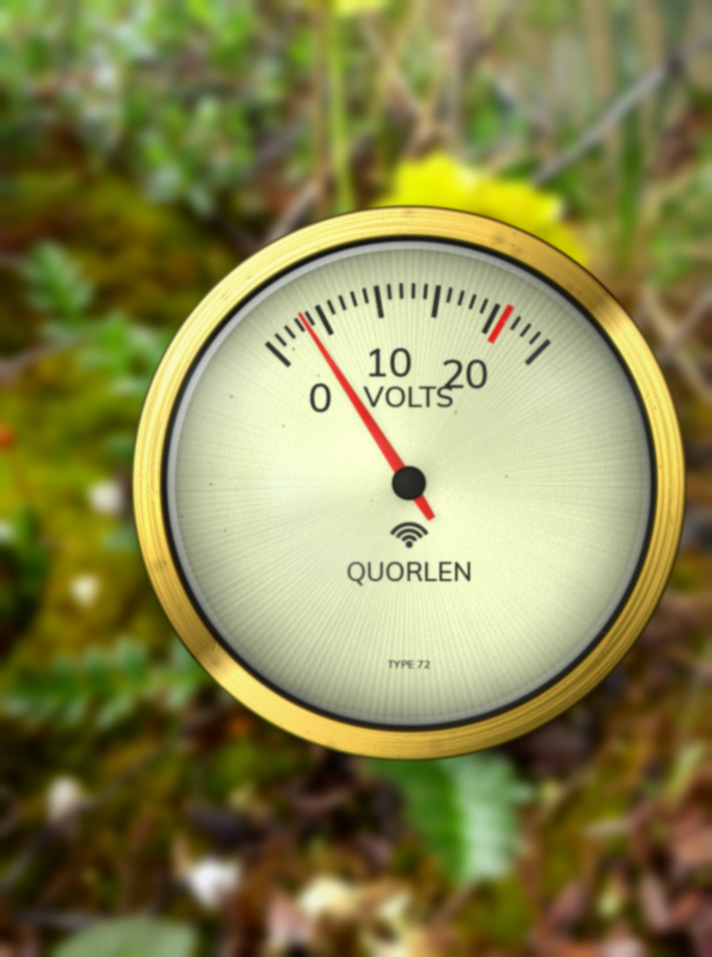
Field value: 3.5 V
